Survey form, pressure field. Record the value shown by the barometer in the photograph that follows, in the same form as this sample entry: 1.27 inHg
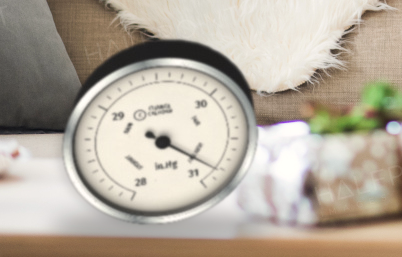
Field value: 30.8 inHg
